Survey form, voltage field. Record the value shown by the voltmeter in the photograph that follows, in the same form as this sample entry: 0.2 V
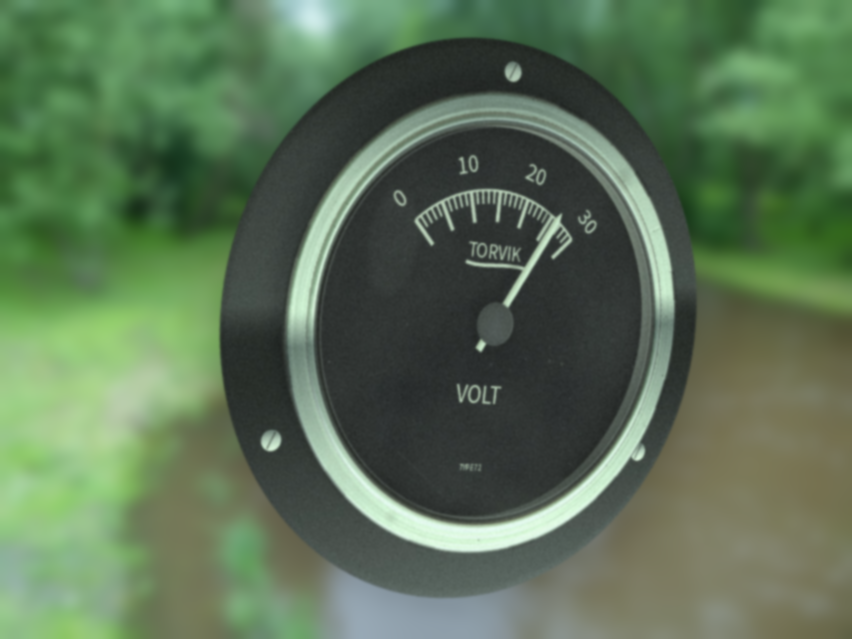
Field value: 25 V
